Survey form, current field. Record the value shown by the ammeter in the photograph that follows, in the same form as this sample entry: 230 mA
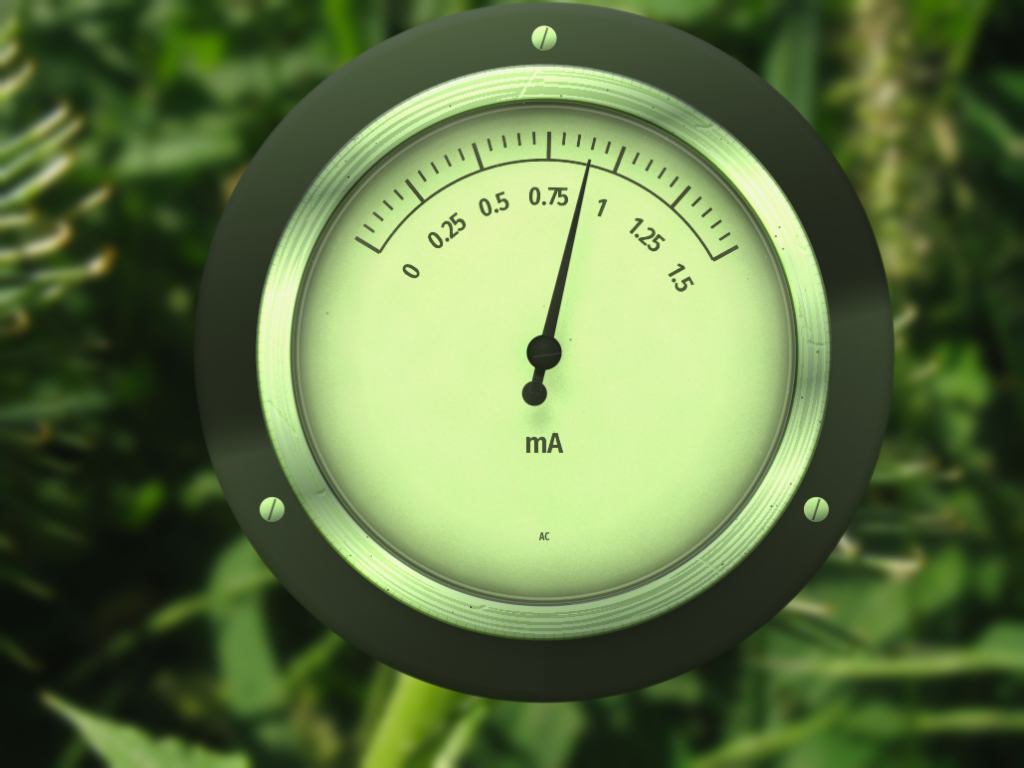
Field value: 0.9 mA
